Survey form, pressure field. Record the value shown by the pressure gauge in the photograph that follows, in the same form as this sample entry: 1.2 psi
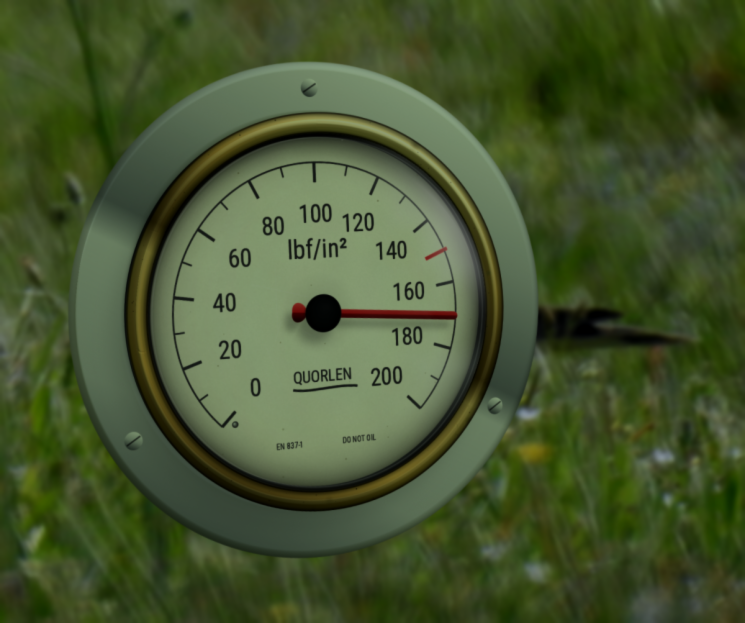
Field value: 170 psi
